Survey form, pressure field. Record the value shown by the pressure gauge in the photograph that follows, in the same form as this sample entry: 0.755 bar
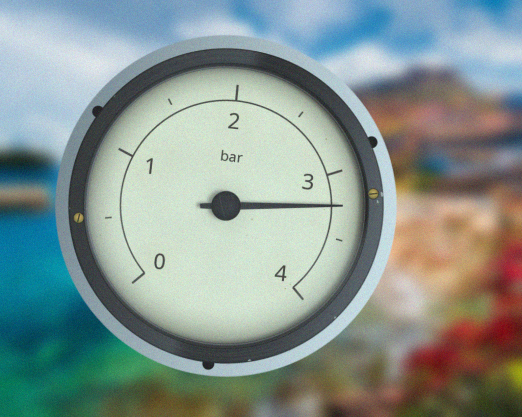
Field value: 3.25 bar
